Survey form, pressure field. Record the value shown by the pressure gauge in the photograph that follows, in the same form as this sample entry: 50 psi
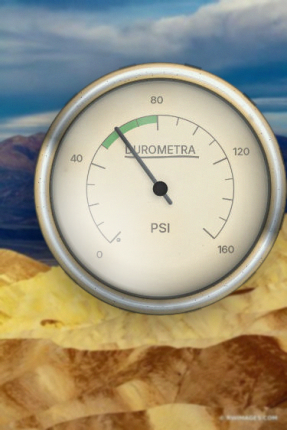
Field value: 60 psi
